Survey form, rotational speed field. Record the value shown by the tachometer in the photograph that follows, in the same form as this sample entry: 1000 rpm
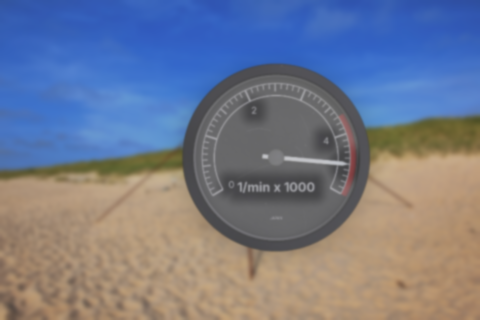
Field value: 4500 rpm
